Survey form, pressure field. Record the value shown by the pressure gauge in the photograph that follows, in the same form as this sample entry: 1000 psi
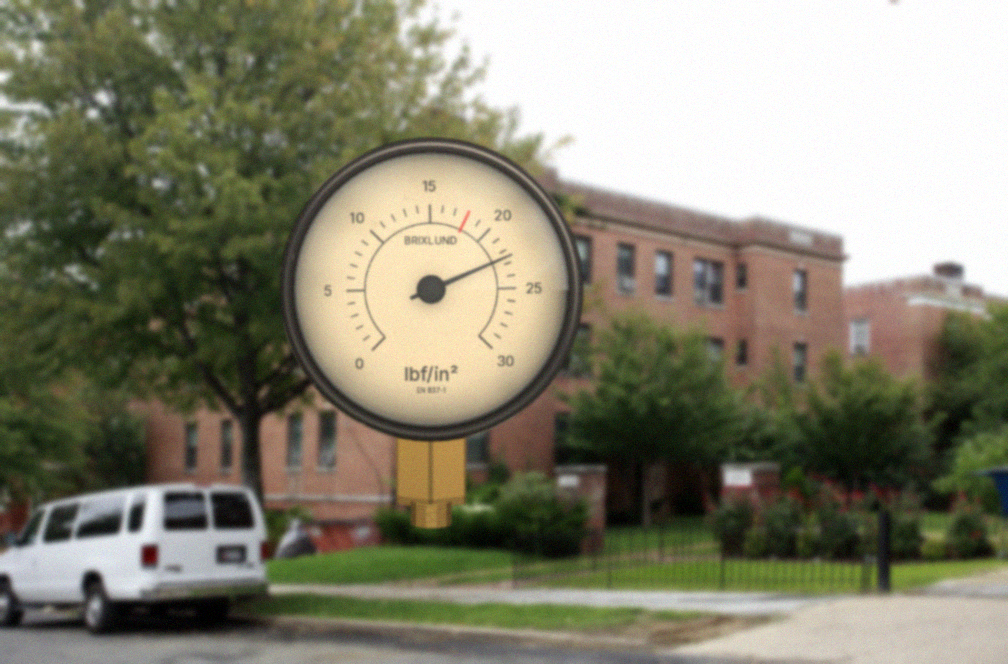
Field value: 22.5 psi
